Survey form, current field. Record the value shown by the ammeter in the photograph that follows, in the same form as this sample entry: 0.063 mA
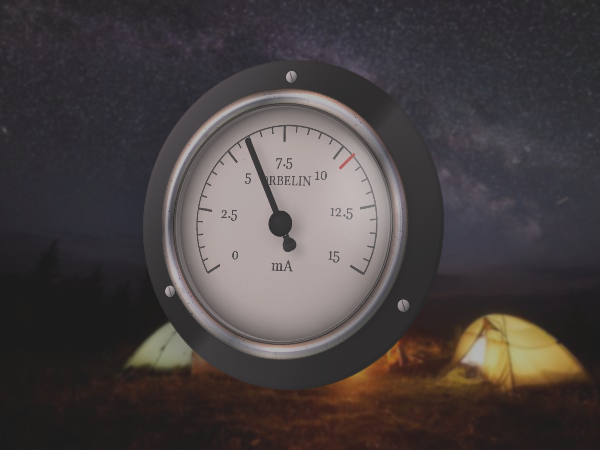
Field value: 6 mA
